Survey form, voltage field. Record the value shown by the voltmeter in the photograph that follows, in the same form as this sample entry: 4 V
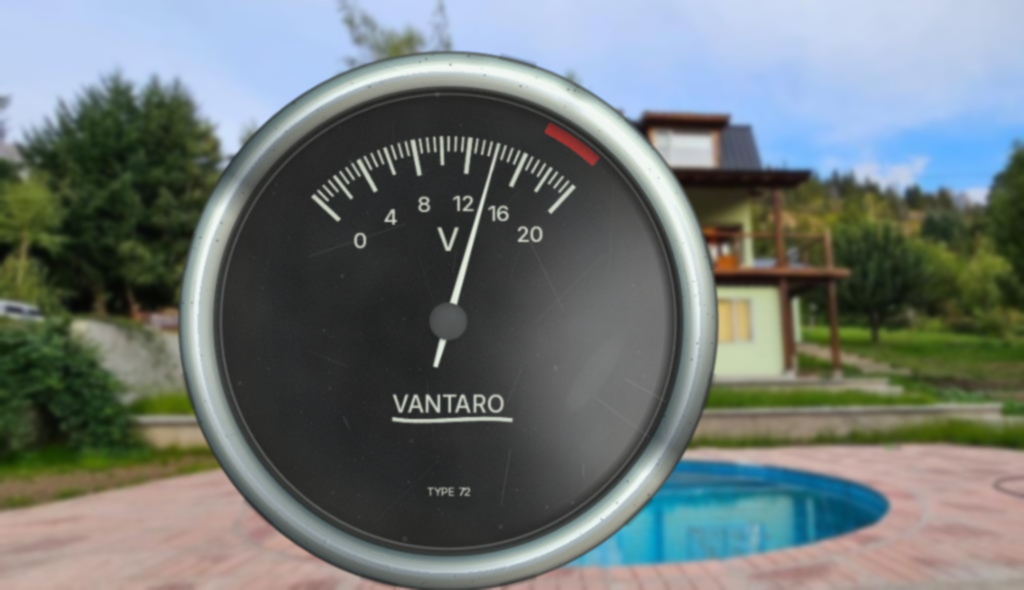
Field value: 14 V
